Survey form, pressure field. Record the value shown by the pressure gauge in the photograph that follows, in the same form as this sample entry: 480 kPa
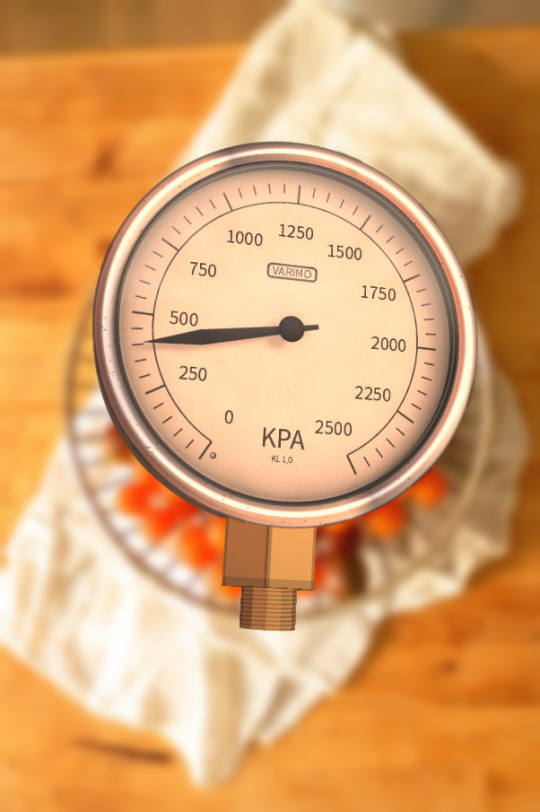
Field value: 400 kPa
